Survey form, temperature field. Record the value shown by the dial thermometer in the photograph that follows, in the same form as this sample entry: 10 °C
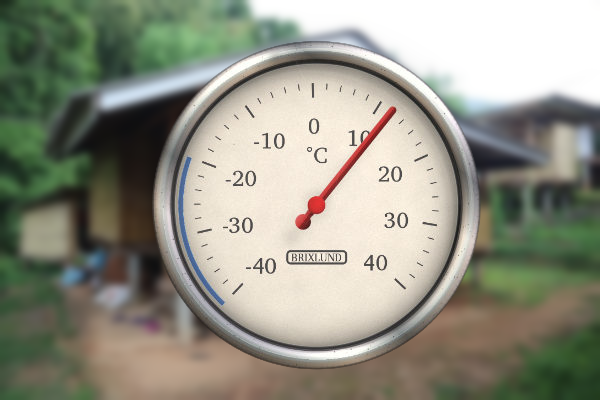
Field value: 12 °C
